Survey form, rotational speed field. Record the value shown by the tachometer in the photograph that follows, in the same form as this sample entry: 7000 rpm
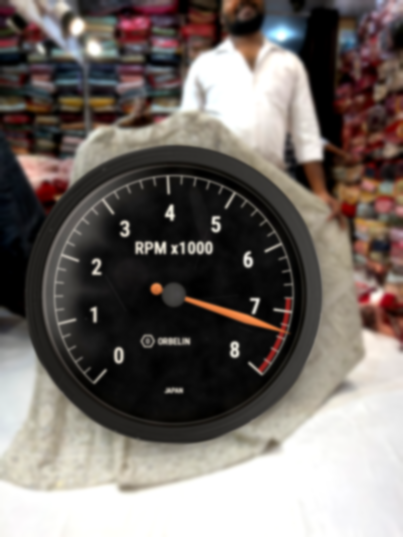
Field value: 7300 rpm
